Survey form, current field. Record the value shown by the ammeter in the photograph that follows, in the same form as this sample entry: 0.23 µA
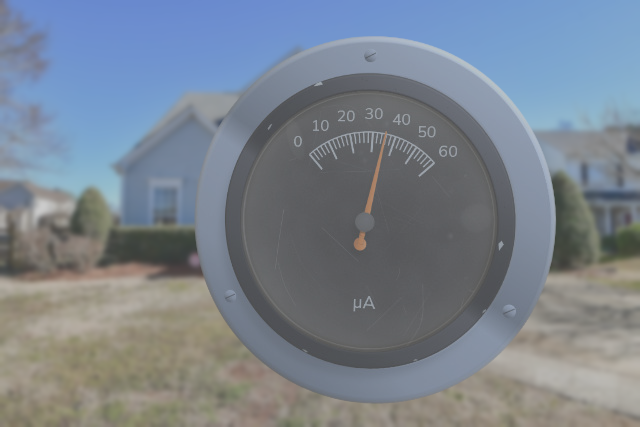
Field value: 36 µA
